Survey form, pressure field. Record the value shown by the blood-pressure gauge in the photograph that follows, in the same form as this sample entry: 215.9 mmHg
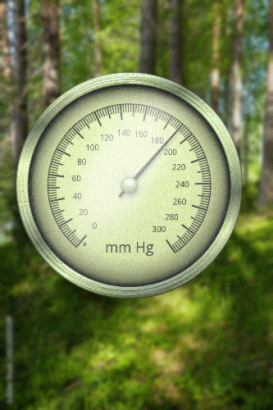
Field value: 190 mmHg
